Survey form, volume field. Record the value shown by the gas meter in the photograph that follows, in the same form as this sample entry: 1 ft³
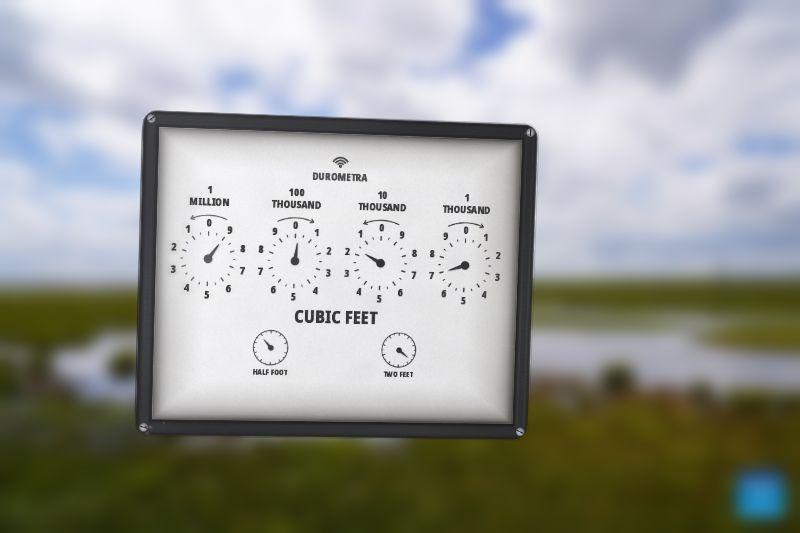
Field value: 901700 ft³
